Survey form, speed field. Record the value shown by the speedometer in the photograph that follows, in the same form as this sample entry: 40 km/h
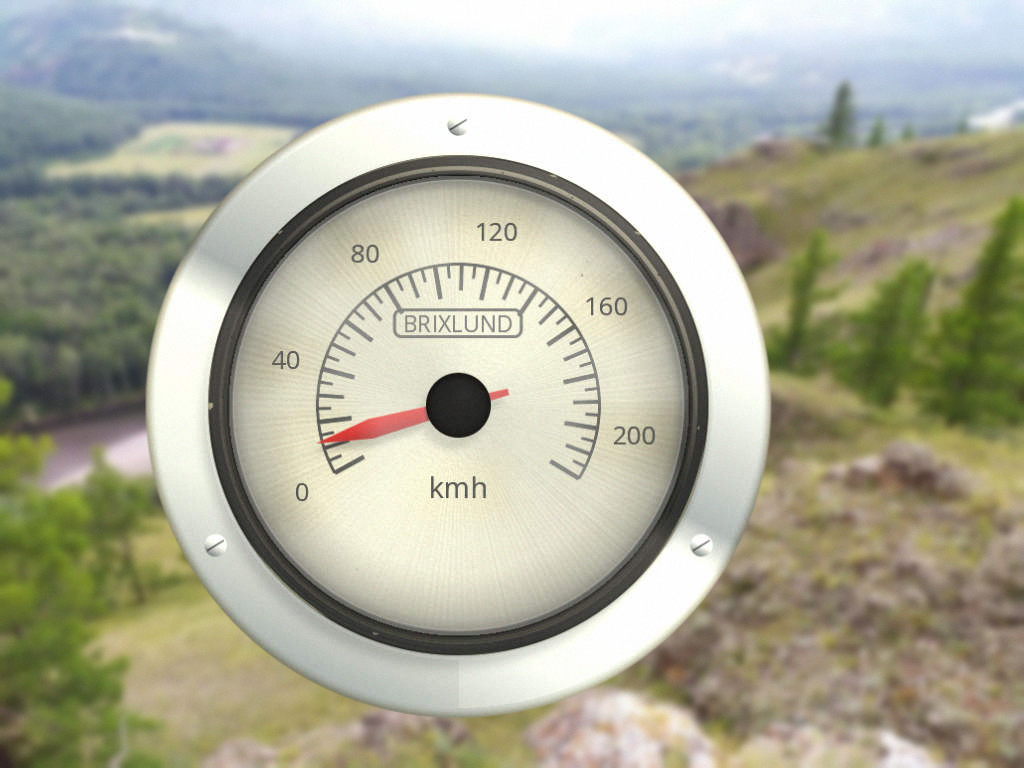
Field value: 12.5 km/h
